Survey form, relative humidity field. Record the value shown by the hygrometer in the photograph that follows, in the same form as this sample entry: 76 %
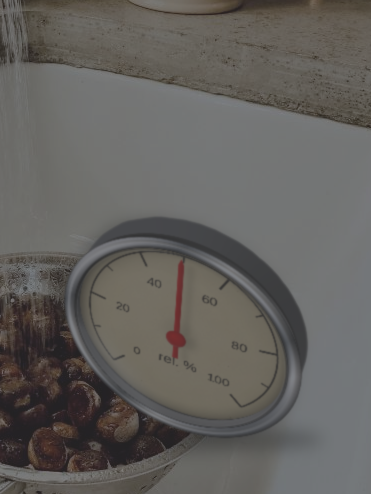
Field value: 50 %
